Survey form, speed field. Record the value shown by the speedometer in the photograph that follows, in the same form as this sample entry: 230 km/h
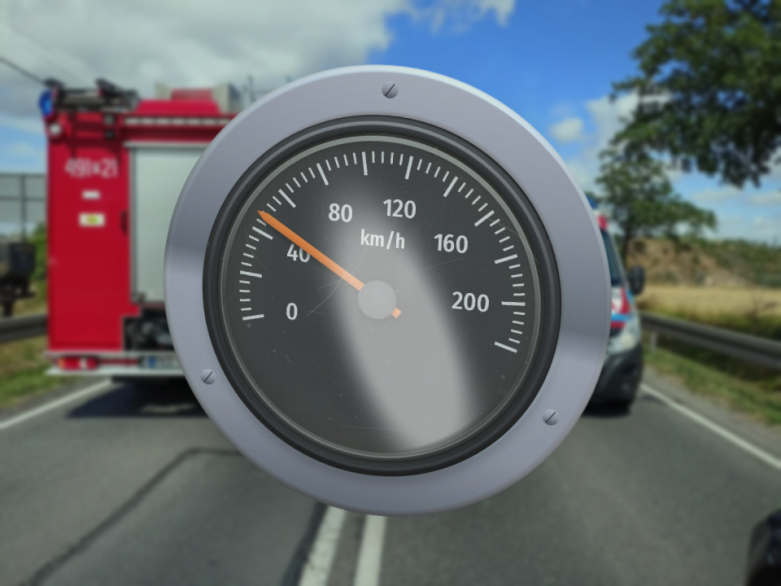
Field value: 48 km/h
